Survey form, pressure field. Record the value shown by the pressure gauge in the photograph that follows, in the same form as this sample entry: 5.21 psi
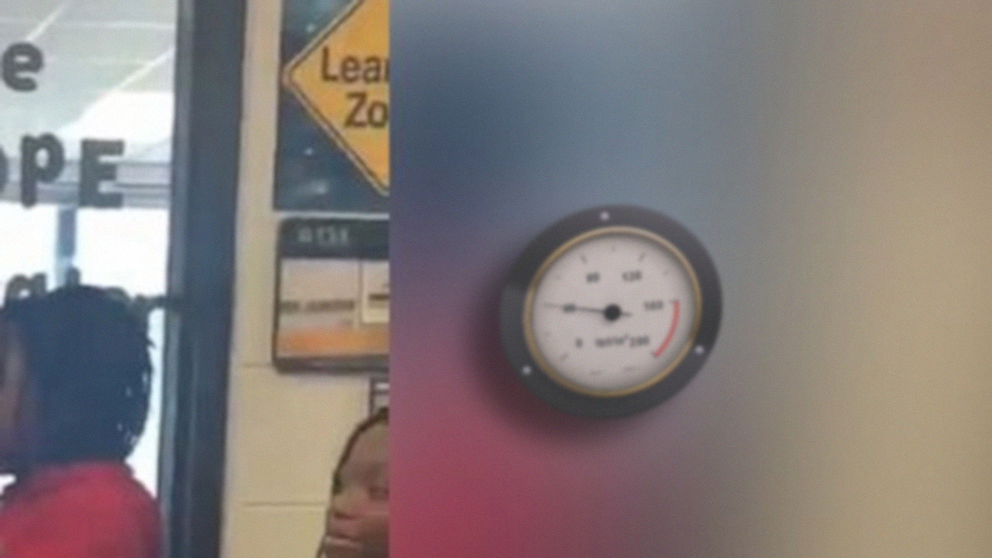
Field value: 40 psi
